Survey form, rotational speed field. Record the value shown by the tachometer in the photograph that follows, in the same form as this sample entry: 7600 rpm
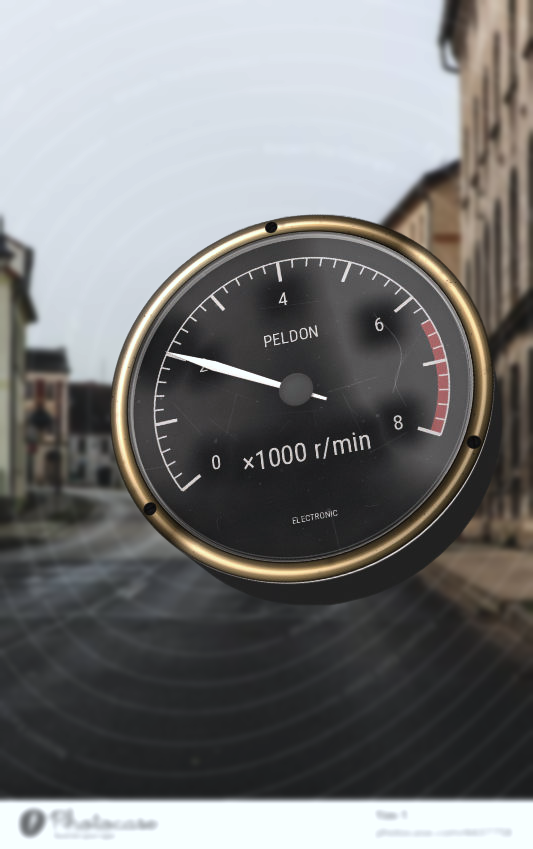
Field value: 2000 rpm
